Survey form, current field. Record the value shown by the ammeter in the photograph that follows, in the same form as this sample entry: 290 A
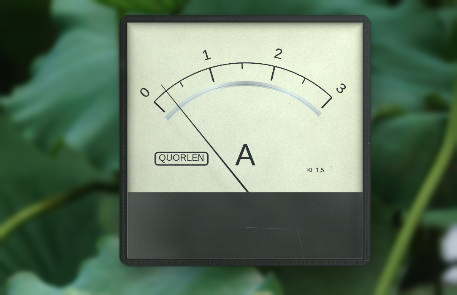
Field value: 0.25 A
